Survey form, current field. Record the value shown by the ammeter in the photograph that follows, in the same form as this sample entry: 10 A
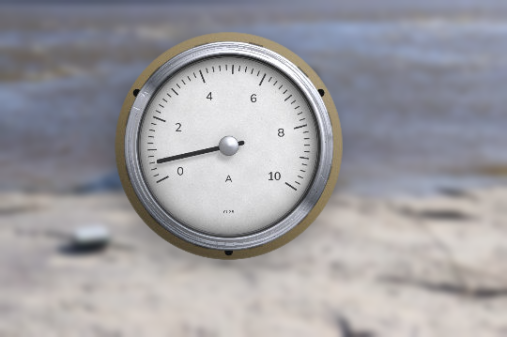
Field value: 0.6 A
